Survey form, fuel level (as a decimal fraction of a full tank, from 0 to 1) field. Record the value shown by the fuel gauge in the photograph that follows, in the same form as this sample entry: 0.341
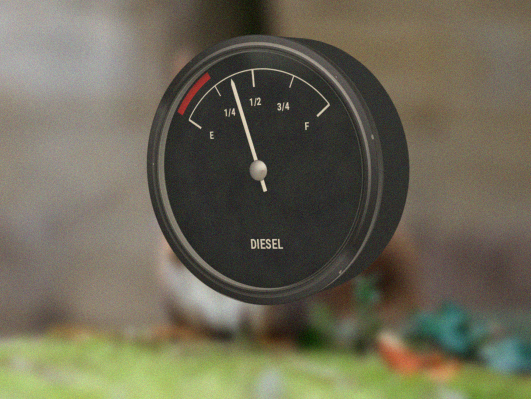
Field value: 0.375
